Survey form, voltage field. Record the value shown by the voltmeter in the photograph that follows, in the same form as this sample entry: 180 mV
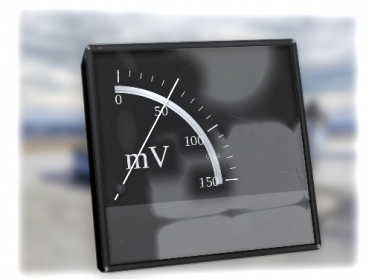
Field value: 50 mV
